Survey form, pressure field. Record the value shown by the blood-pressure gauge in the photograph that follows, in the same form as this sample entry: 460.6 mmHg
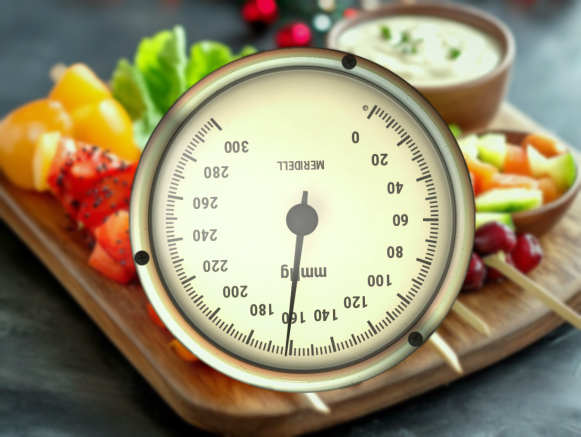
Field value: 162 mmHg
